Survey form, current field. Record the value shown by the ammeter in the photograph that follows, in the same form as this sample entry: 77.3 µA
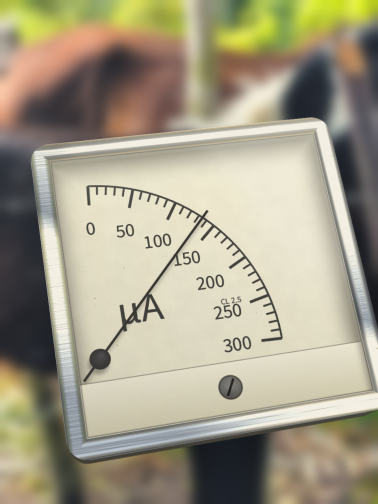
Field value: 135 µA
